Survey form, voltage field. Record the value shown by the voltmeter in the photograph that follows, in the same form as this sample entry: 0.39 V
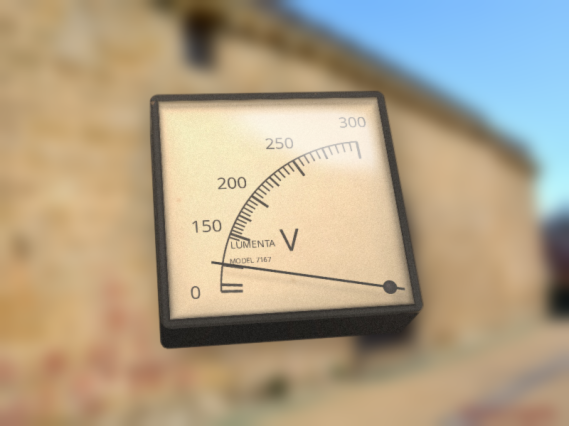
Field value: 100 V
